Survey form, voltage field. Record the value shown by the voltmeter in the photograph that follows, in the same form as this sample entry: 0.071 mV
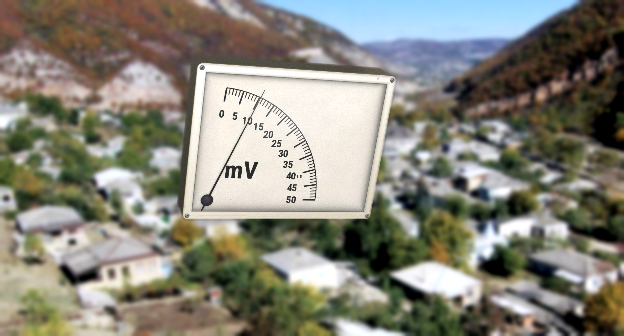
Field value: 10 mV
